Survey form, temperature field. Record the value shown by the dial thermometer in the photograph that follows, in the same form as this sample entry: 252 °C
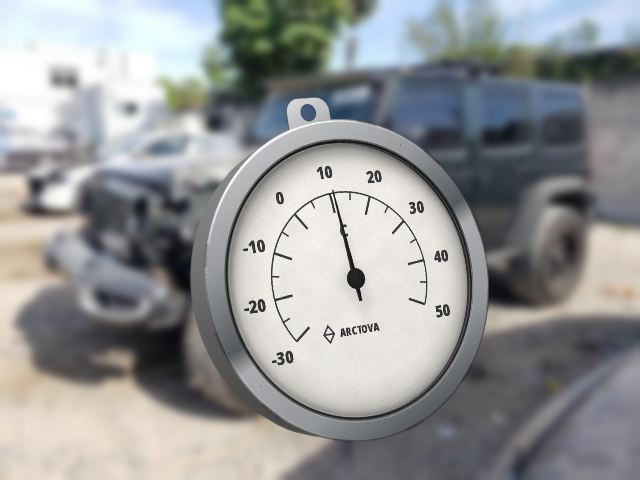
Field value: 10 °C
